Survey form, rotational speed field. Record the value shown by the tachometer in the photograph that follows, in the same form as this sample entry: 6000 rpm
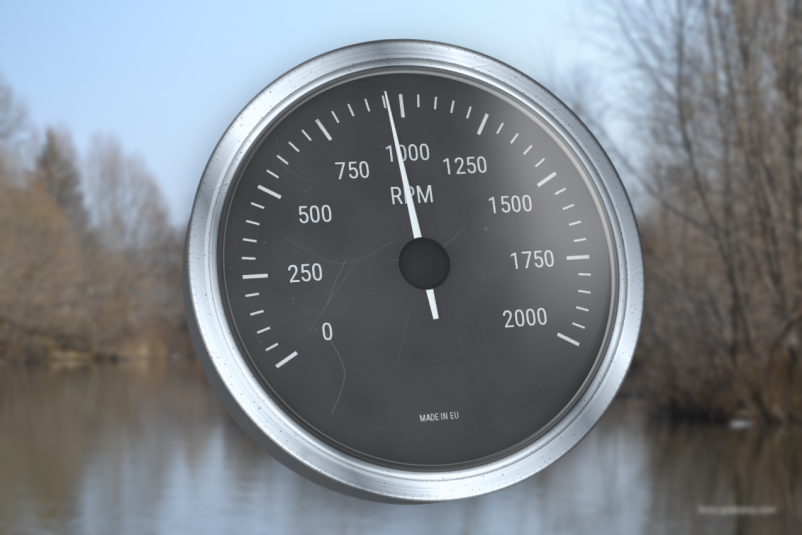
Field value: 950 rpm
